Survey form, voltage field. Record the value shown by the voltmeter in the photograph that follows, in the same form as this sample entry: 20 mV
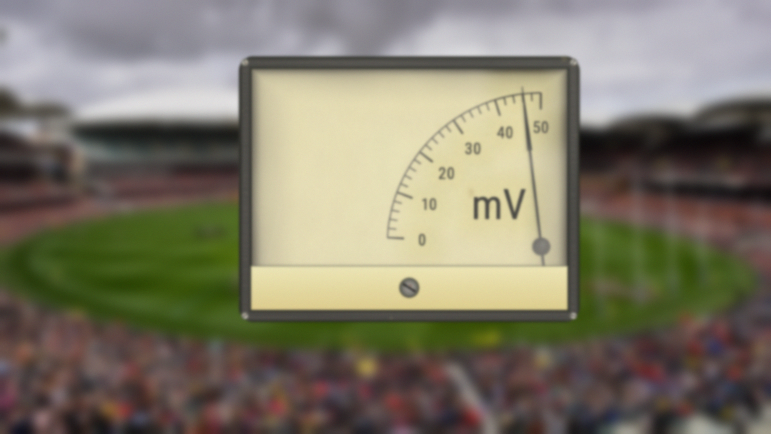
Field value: 46 mV
